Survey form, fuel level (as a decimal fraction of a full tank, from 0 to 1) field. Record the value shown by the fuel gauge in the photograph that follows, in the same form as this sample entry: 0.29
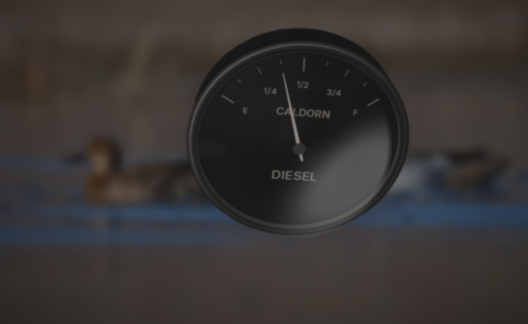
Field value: 0.375
